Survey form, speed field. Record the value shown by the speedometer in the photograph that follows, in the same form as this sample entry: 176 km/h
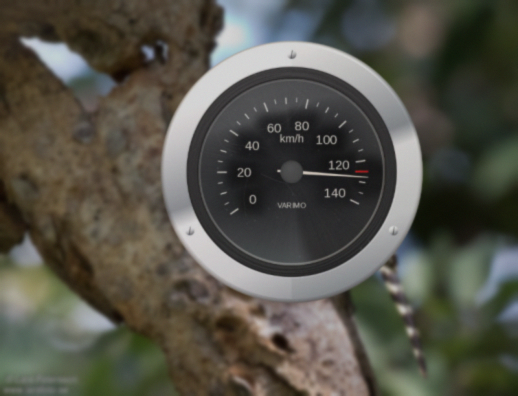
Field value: 127.5 km/h
